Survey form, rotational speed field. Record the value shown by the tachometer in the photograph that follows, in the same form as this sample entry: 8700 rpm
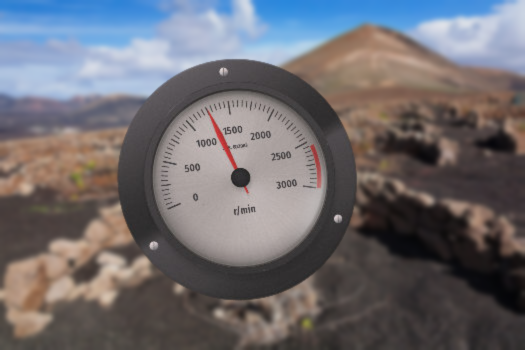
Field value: 1250 rpm
